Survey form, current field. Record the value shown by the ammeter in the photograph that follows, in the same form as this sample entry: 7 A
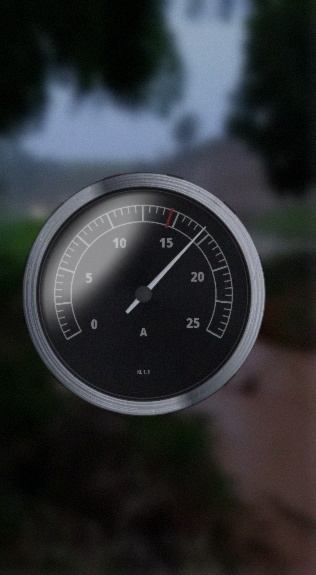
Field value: 17 A
